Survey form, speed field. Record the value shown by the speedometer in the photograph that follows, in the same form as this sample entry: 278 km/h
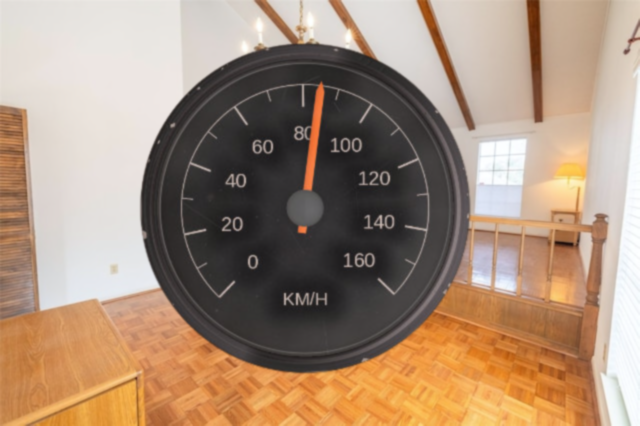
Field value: 85 km/h
